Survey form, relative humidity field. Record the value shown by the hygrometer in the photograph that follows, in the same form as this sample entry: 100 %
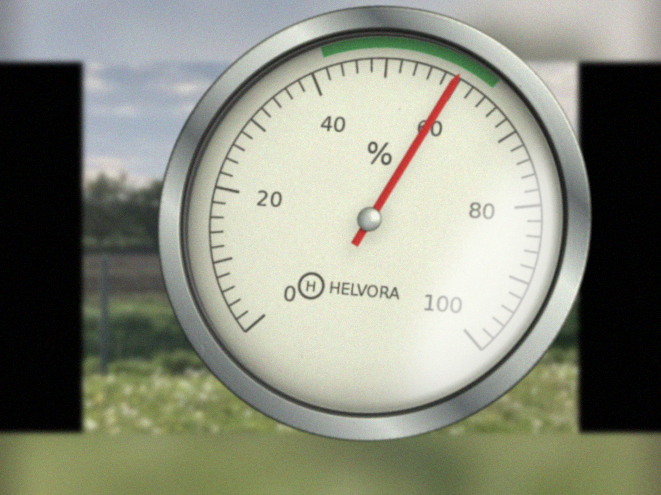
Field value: 60 %
